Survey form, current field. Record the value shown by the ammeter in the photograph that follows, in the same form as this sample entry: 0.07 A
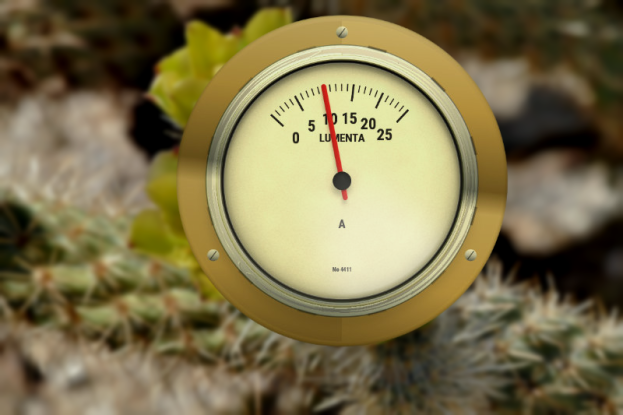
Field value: 10 A
